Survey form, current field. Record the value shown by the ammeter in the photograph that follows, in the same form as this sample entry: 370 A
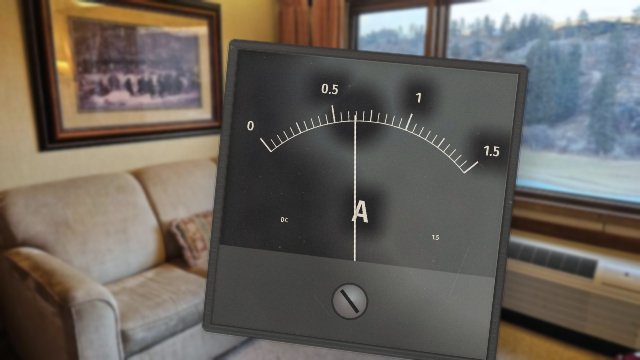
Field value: 0.65 A
